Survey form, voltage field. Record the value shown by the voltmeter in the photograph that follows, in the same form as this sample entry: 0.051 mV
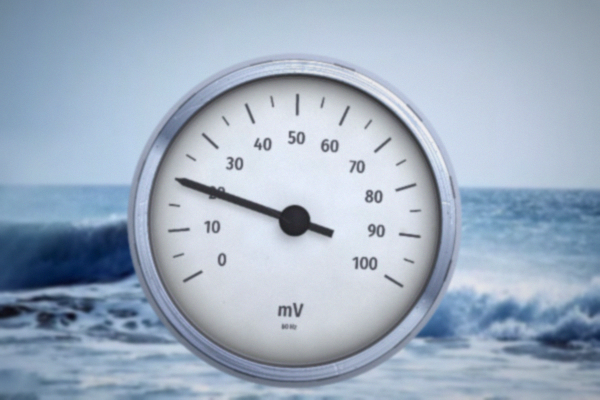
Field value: 20 mV
